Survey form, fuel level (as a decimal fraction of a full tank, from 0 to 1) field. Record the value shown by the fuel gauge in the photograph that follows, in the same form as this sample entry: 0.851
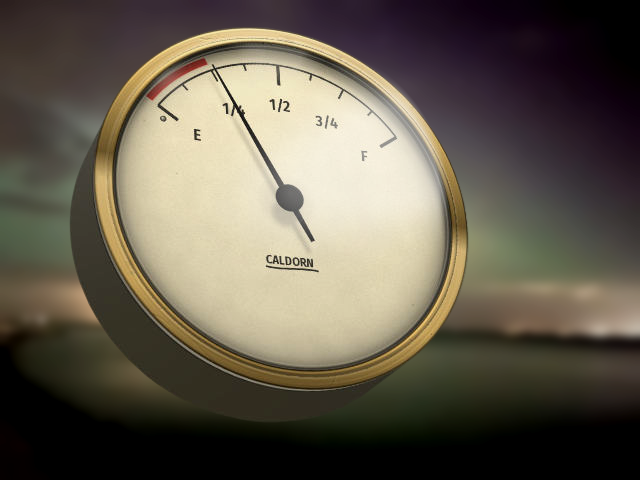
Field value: 0.25
